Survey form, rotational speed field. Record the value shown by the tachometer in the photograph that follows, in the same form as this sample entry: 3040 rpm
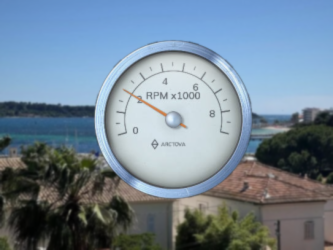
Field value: 2000 rpm
